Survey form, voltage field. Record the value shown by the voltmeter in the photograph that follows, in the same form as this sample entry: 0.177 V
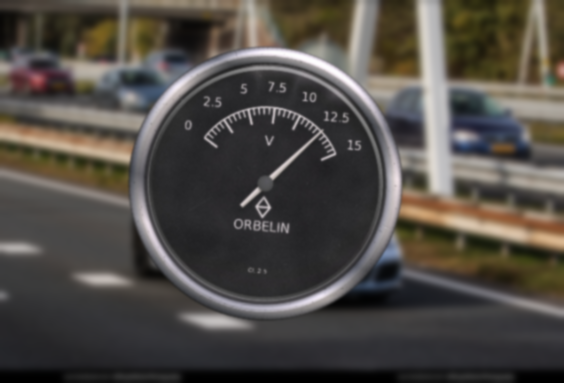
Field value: 12.5 V
